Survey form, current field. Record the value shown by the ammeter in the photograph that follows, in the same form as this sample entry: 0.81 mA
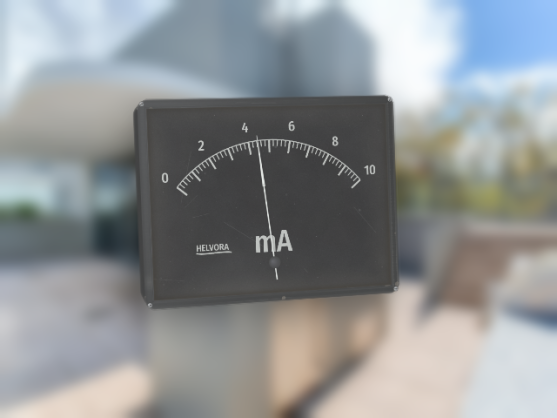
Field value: 4.4 mA
